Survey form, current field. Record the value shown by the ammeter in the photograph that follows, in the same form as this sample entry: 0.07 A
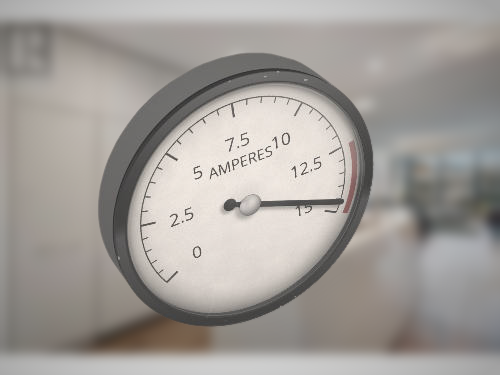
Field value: 14.5 A
